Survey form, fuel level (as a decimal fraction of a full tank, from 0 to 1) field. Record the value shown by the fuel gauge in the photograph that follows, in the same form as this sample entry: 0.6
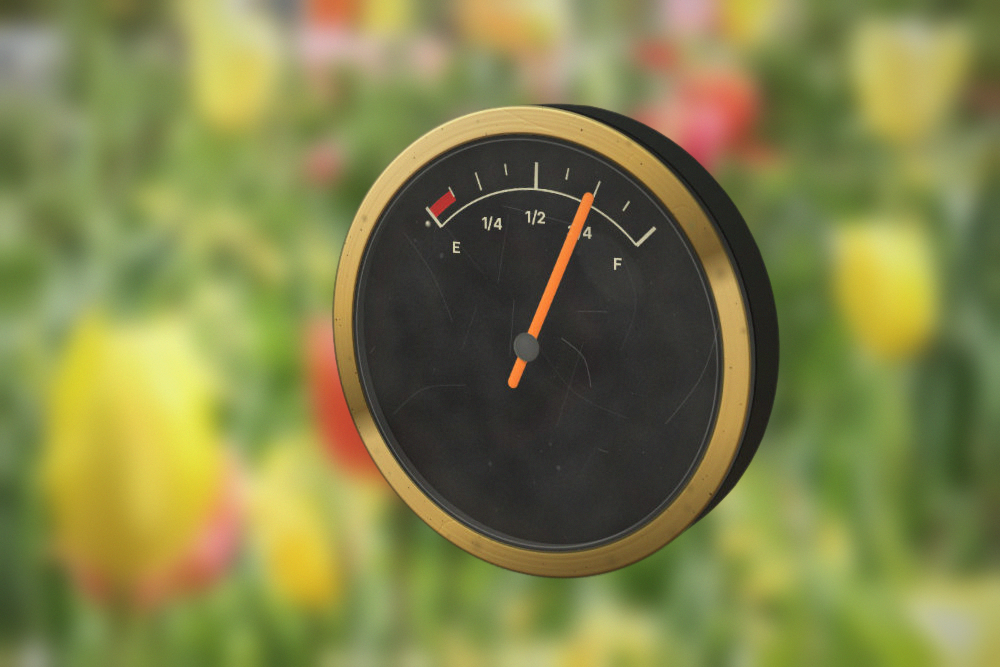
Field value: 0.75
